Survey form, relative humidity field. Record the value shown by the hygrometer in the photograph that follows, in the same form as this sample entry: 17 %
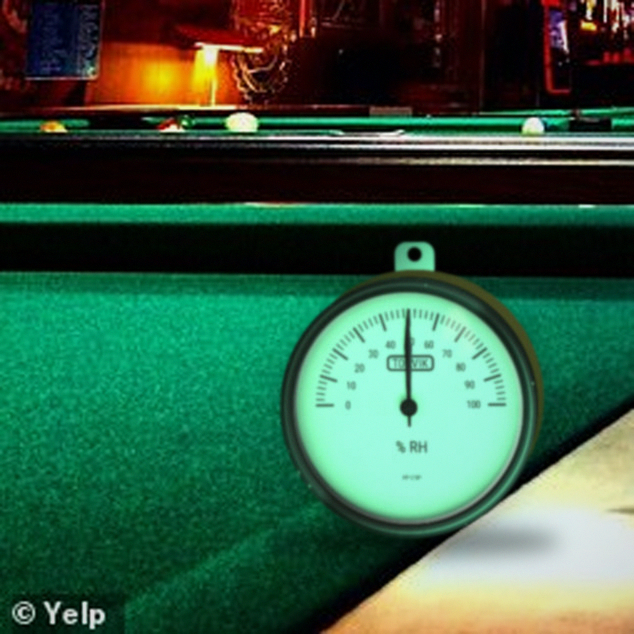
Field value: 50 %
